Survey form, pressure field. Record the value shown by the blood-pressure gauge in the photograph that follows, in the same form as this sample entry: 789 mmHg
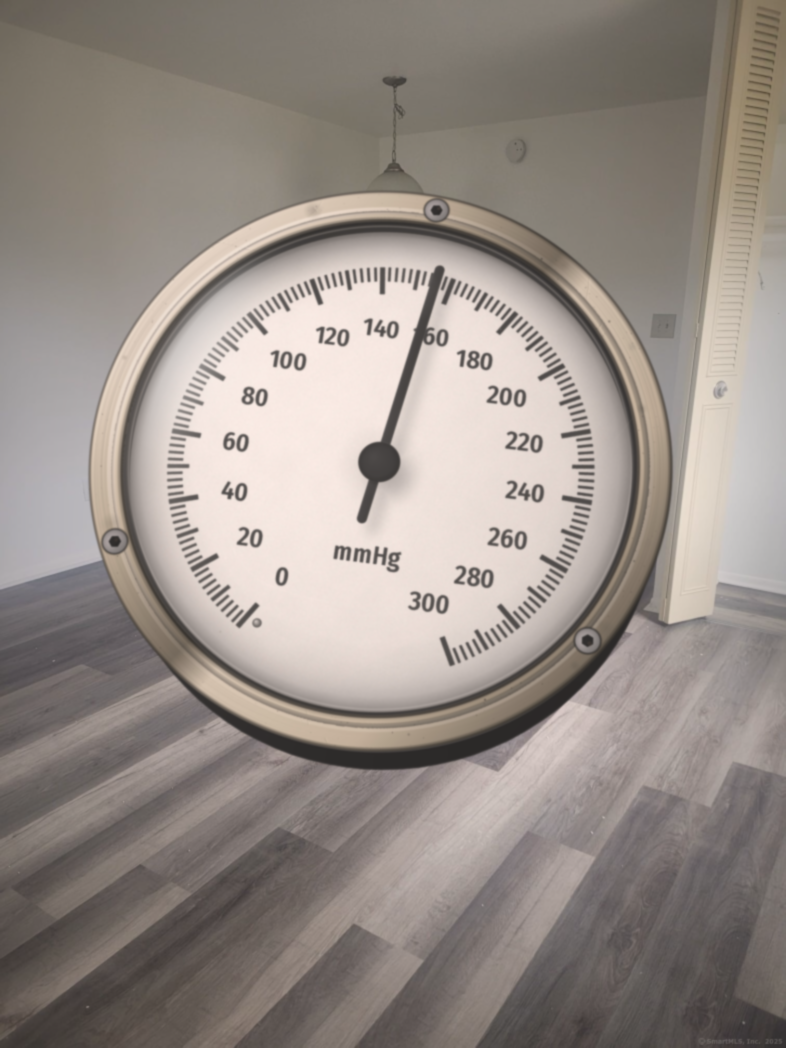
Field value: 156 mmHg
